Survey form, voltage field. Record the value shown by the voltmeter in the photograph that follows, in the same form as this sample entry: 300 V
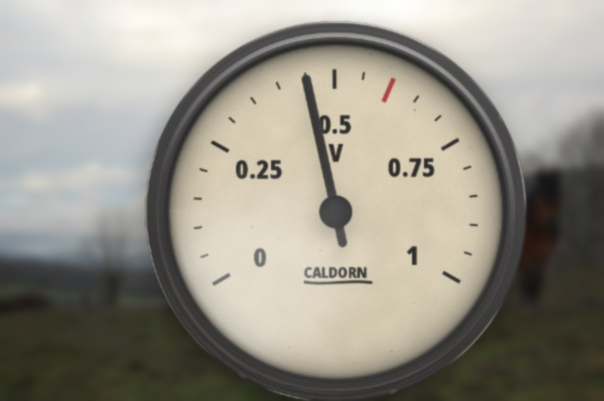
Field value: 0.45 V
